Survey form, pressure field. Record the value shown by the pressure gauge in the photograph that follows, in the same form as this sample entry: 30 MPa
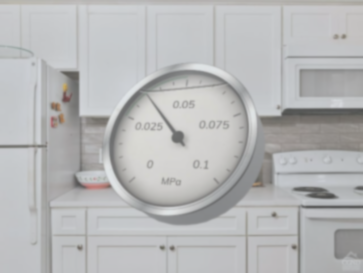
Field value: 0.035 MPa
